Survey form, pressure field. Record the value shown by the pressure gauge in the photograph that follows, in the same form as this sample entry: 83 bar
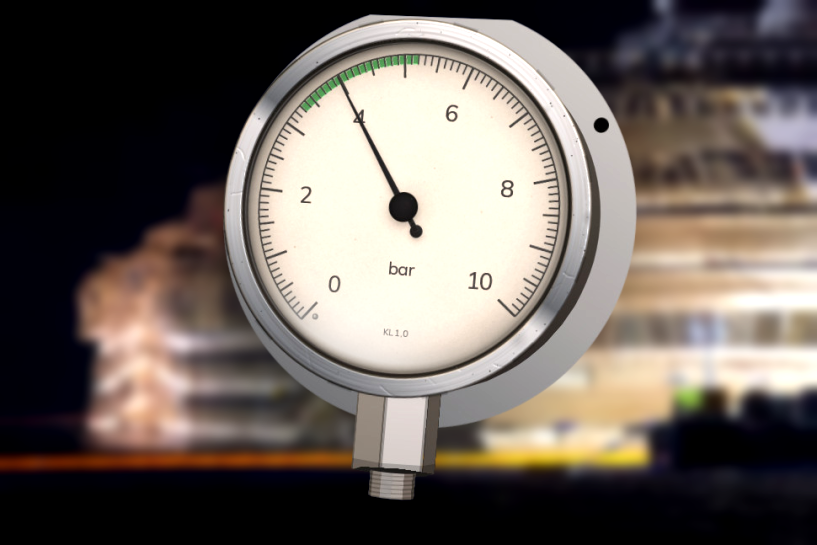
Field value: 4 bar
